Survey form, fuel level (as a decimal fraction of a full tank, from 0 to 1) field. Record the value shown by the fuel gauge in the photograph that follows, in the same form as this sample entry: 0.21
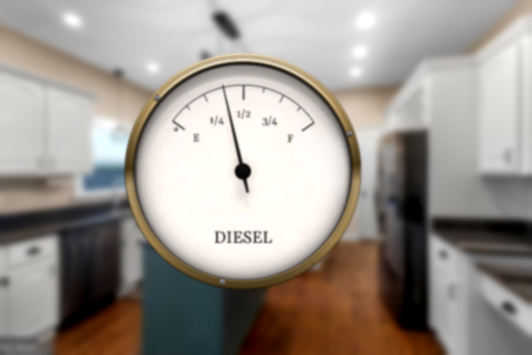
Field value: 0.375
